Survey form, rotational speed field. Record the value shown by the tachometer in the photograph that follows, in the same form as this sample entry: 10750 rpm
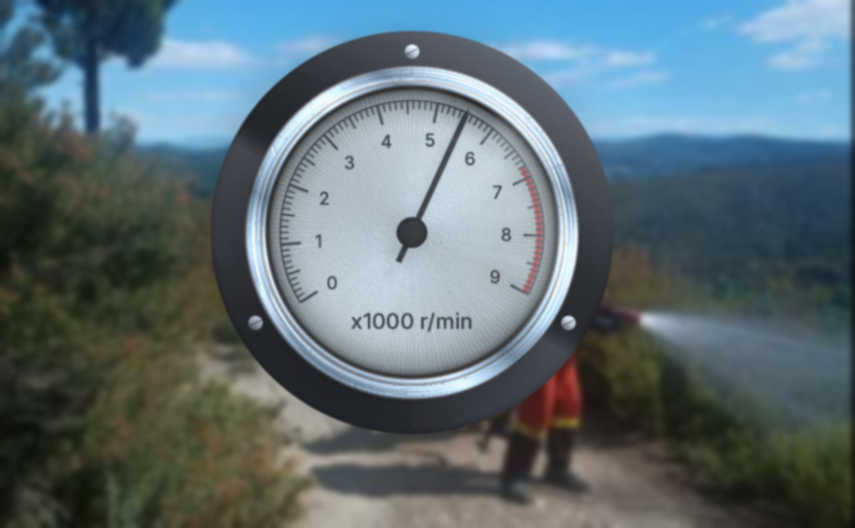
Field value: 5500 rpm
